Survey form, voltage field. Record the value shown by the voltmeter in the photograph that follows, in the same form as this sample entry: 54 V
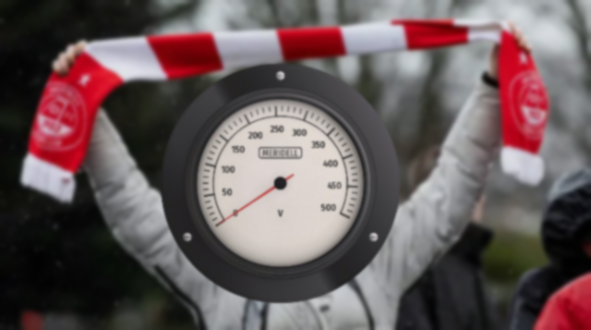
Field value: 0 V
